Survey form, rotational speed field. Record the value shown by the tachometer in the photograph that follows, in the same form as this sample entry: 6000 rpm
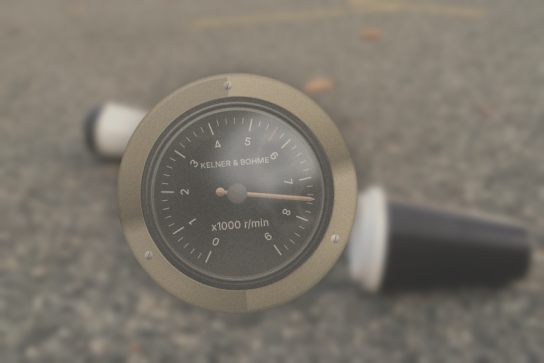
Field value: 7500 rpm
